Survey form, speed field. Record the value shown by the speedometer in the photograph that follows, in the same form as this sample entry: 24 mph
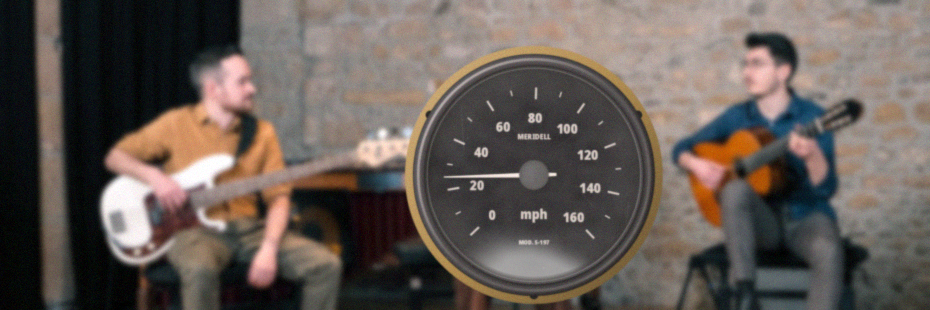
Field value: 25 mph
